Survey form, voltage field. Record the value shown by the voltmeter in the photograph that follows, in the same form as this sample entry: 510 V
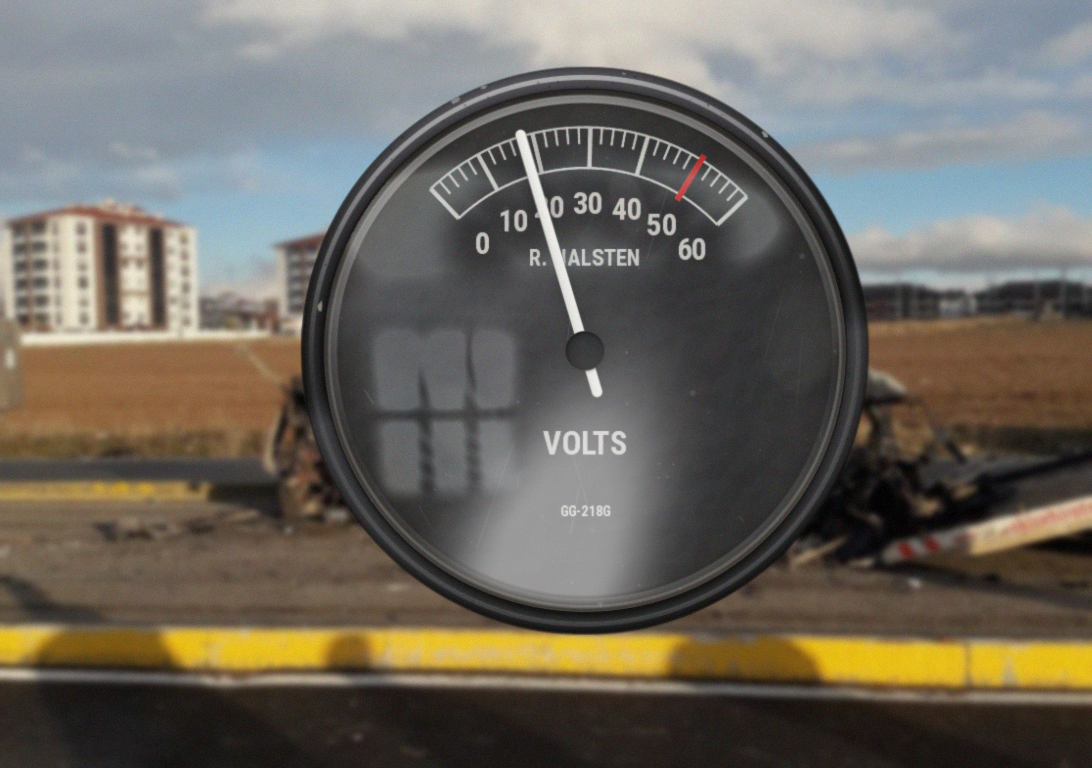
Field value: 18 V
